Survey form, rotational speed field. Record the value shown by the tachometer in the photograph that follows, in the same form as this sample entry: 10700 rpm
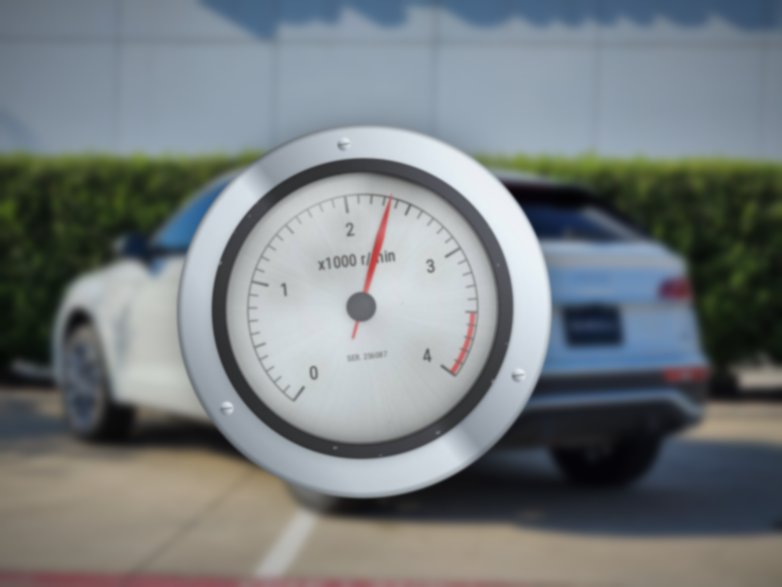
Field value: 2350 rpm
